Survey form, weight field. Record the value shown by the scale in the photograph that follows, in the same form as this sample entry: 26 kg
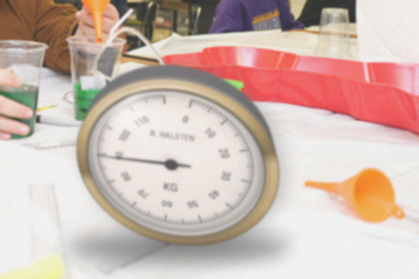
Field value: 90 kg
